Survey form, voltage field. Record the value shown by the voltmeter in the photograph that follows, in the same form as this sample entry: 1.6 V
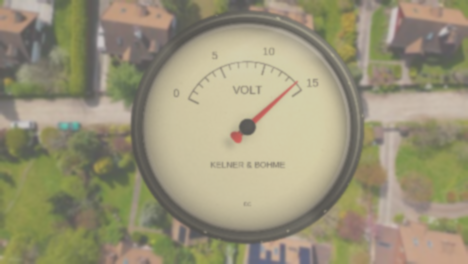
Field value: 14 V
